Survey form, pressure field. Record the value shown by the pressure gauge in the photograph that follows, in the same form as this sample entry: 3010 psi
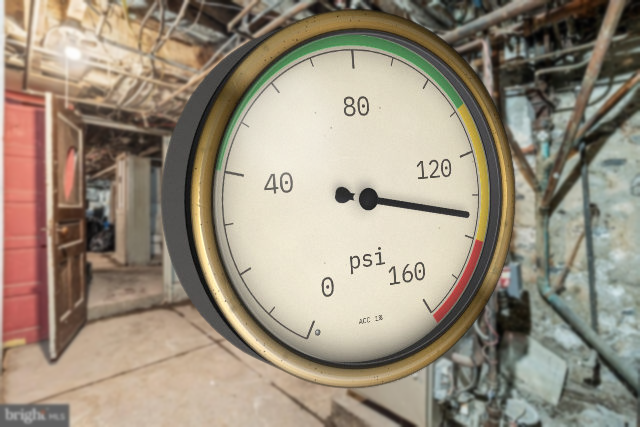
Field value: 135 psi
